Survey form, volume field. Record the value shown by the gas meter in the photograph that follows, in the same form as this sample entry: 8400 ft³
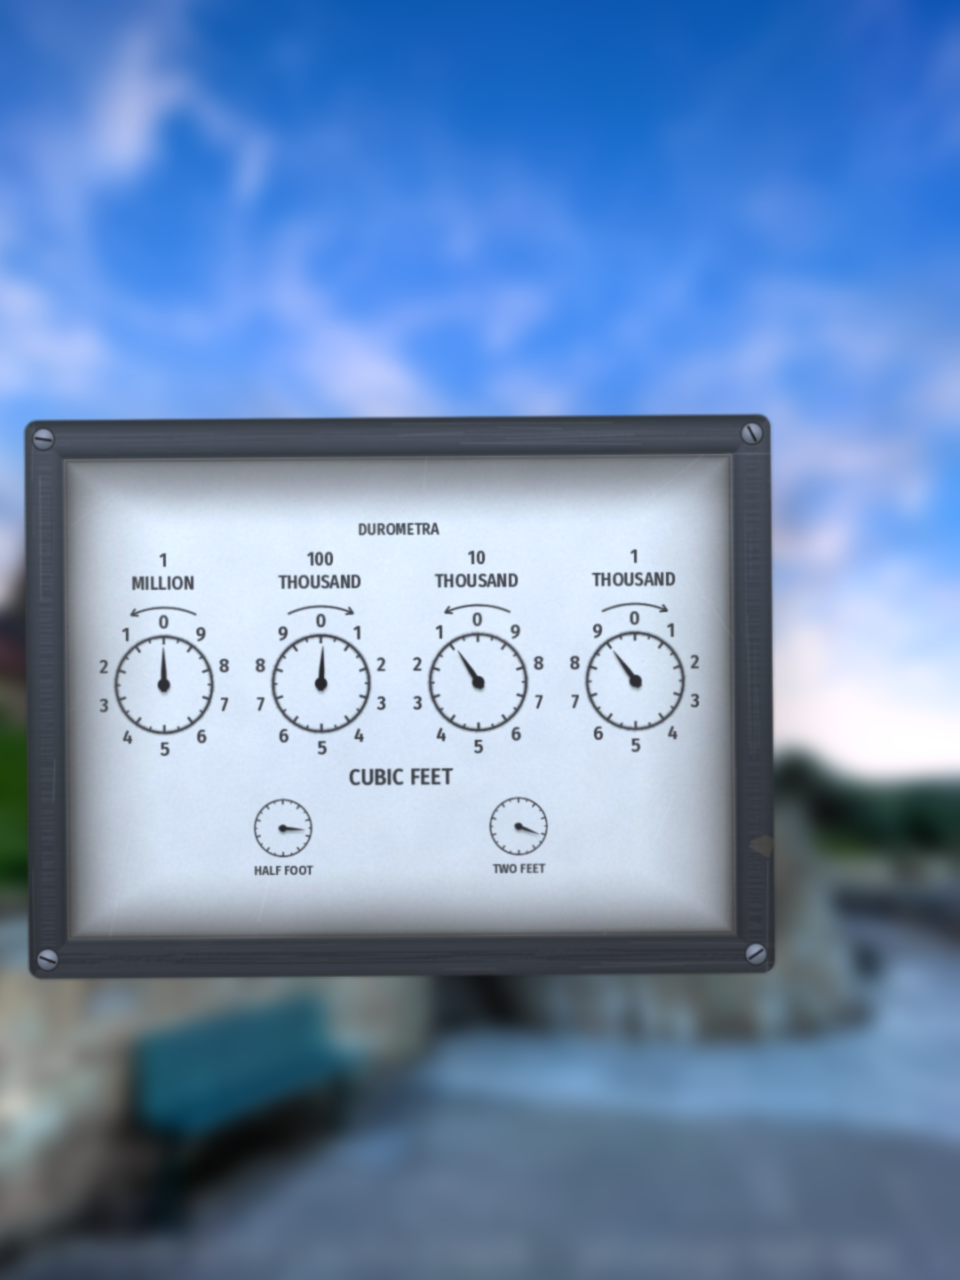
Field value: 900 ft³
